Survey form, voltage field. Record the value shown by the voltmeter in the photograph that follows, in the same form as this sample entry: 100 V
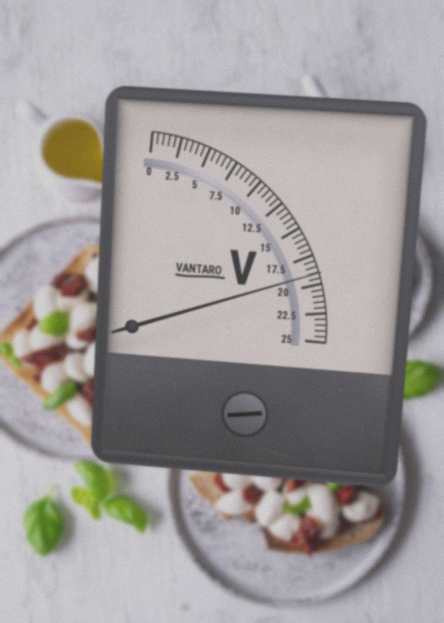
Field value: 19 V
